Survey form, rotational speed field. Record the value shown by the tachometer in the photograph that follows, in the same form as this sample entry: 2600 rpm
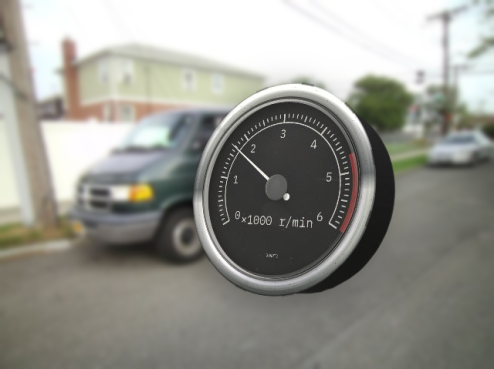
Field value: 1700 rpm
